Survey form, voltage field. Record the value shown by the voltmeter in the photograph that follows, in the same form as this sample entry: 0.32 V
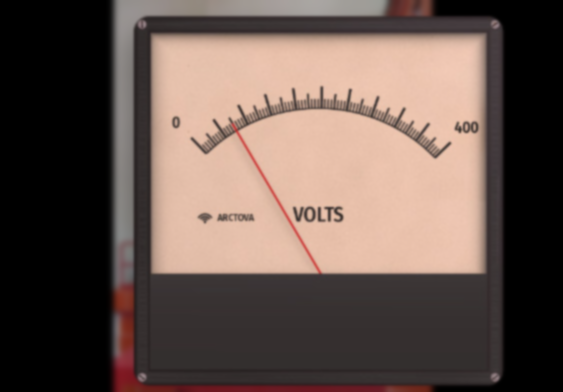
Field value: 60 V
